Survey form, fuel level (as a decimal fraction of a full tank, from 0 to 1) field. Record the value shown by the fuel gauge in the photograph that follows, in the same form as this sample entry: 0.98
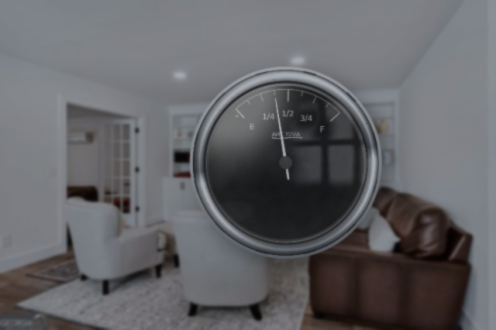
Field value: 0.375
